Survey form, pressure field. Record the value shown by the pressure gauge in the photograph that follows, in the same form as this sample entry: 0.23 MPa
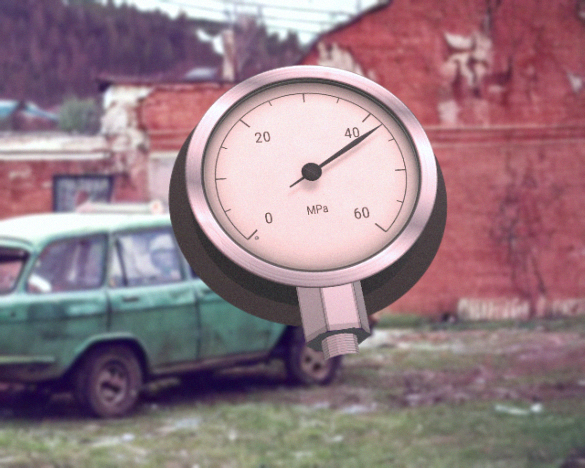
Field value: 42.5 MPa
